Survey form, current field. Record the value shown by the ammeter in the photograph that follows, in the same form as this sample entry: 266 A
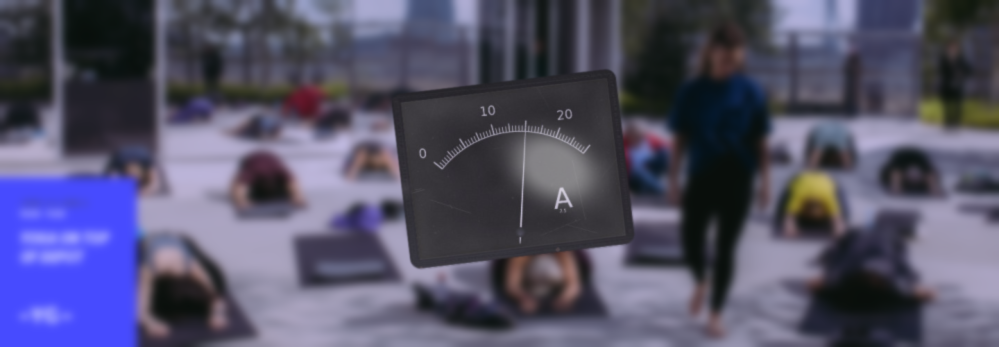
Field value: 15 A
